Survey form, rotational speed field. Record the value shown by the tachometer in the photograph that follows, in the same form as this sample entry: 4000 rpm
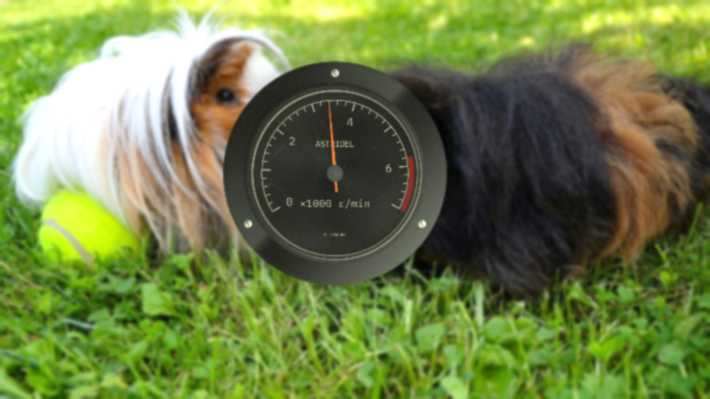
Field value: 3400 rpm
